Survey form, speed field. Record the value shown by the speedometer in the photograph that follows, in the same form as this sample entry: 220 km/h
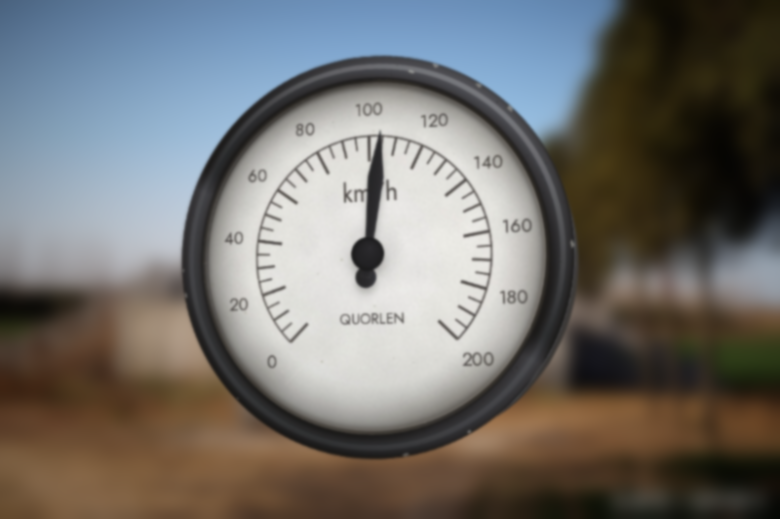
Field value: 105 km/h
